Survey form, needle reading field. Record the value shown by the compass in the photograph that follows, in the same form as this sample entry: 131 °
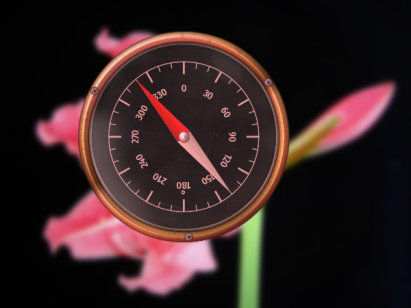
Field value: 320 °
